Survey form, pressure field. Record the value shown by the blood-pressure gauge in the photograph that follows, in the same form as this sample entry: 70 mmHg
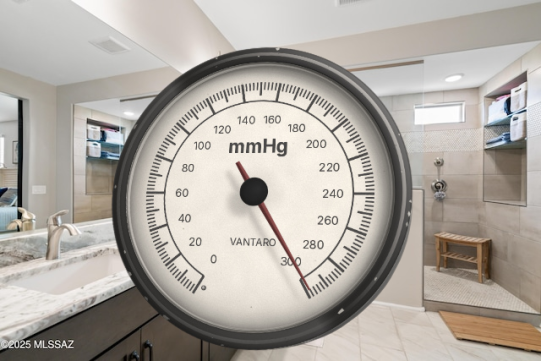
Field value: 298 mmHg
